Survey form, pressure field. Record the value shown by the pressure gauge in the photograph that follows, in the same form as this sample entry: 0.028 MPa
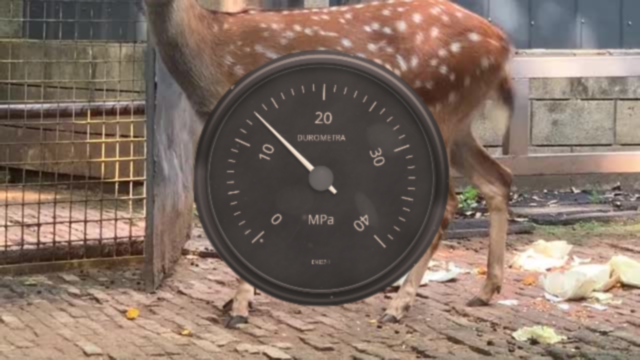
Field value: 13 MPa
